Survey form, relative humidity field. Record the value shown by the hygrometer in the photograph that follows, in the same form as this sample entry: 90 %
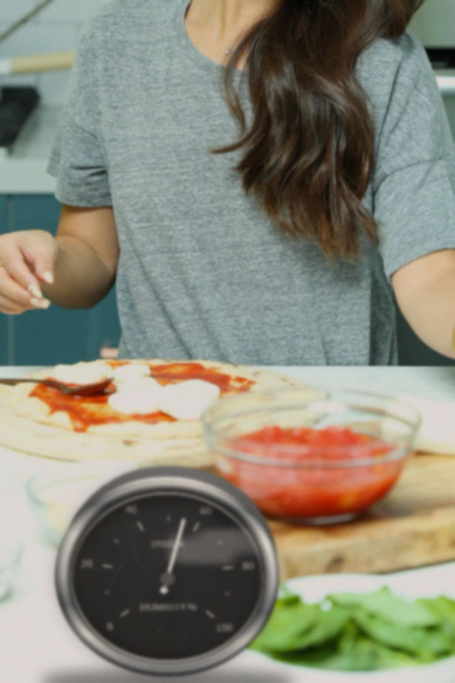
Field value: 55 %
